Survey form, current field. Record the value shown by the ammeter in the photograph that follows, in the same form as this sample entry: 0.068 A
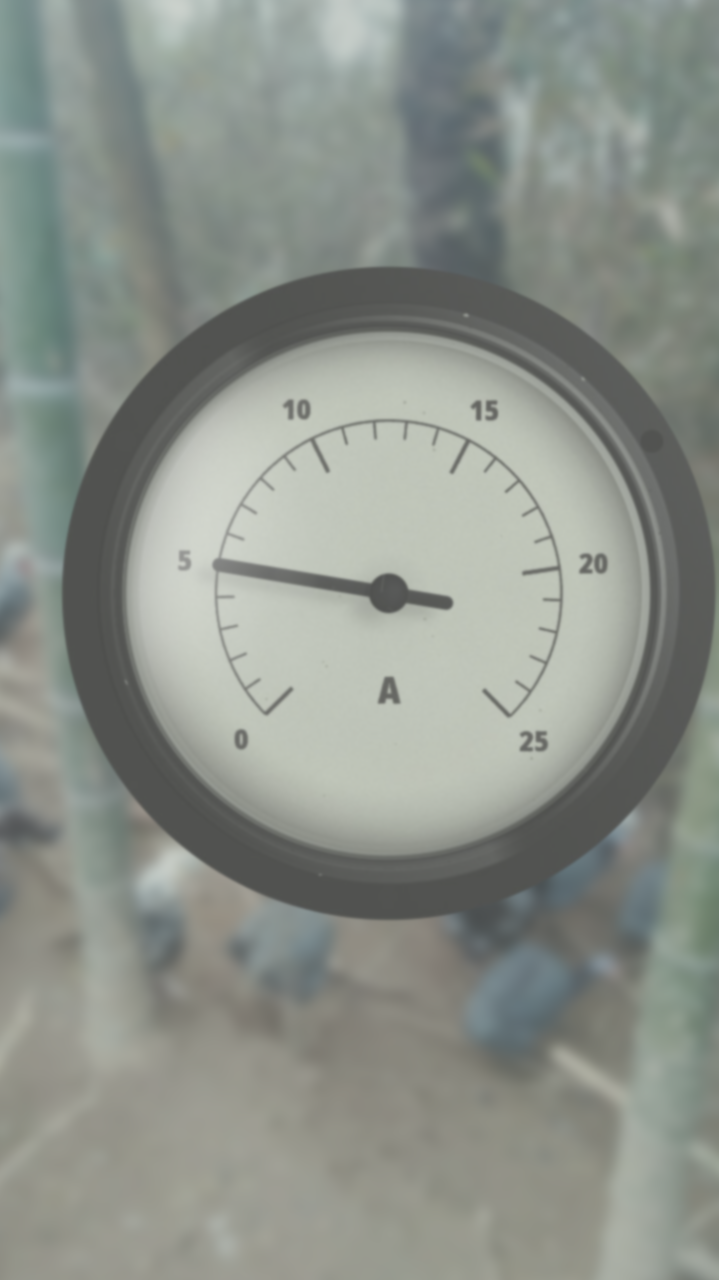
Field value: 5 A
